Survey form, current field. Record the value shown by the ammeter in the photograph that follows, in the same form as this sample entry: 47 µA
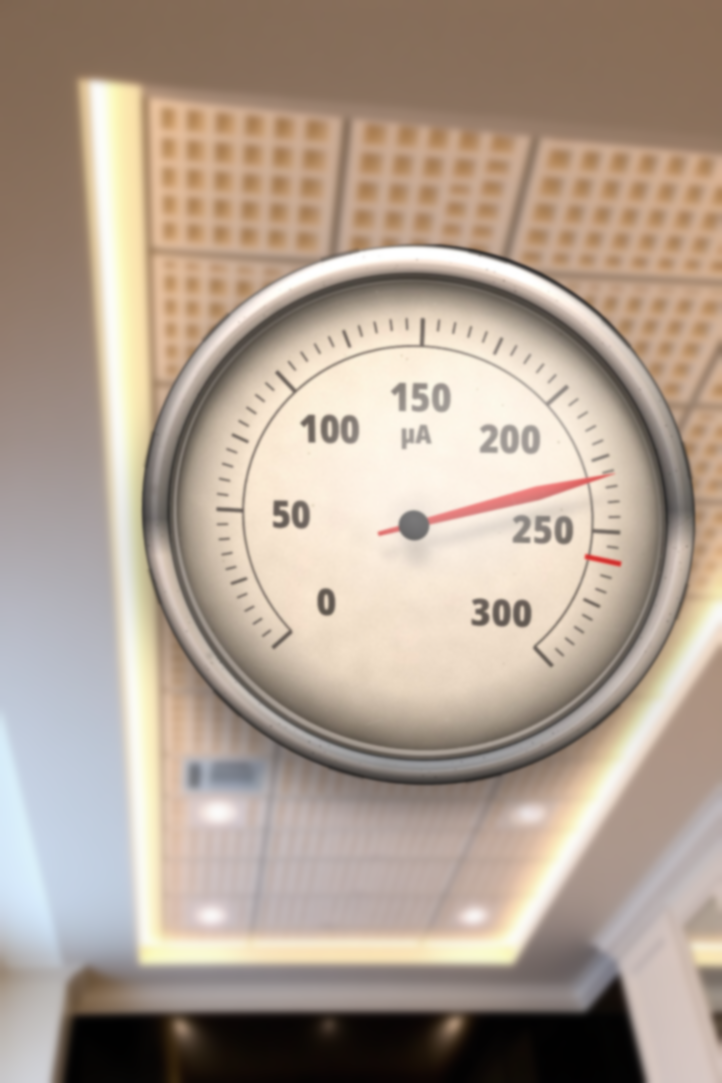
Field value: 230 µA
